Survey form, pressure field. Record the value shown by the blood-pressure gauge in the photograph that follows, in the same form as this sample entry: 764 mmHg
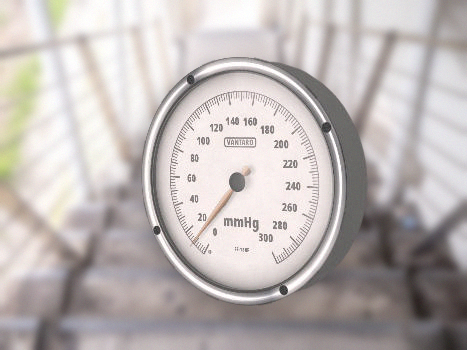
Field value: 10 mmHg
